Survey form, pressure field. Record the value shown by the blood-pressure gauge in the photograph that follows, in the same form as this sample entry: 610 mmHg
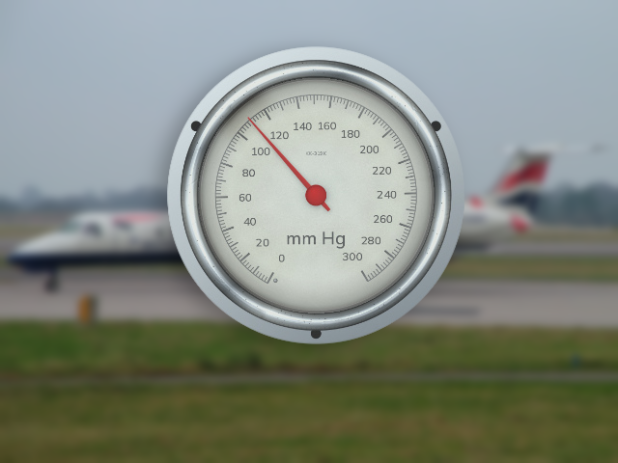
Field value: 110 mmHg
